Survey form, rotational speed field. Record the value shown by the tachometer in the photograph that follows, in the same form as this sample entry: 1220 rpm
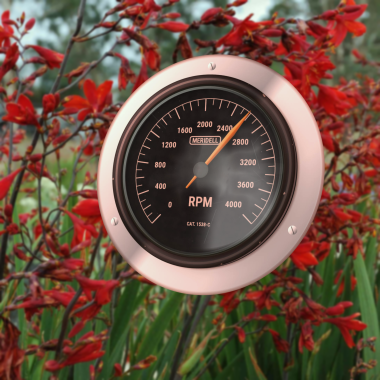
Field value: 2600 rpm
